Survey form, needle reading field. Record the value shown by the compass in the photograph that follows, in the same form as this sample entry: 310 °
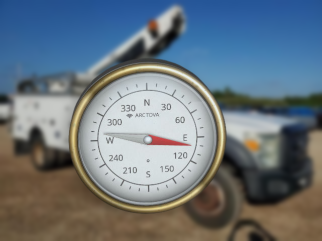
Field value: 100 °
